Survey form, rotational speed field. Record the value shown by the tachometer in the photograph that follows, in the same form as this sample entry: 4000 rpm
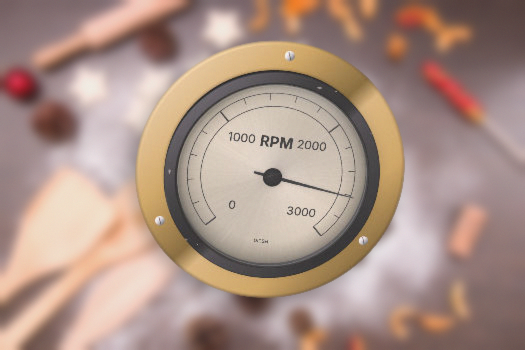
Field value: 2600 rpm
